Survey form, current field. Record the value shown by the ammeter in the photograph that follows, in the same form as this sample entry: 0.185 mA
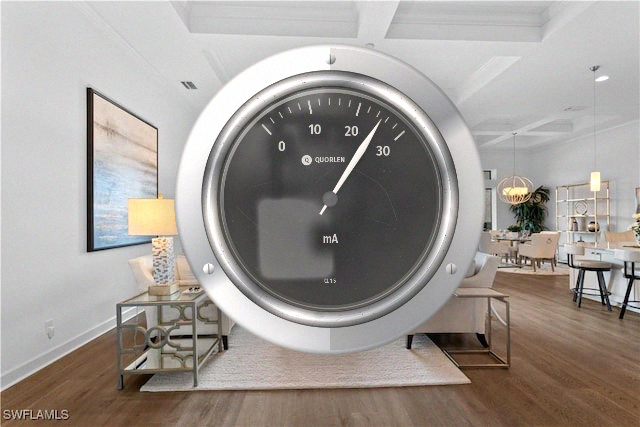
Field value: 25 mA
